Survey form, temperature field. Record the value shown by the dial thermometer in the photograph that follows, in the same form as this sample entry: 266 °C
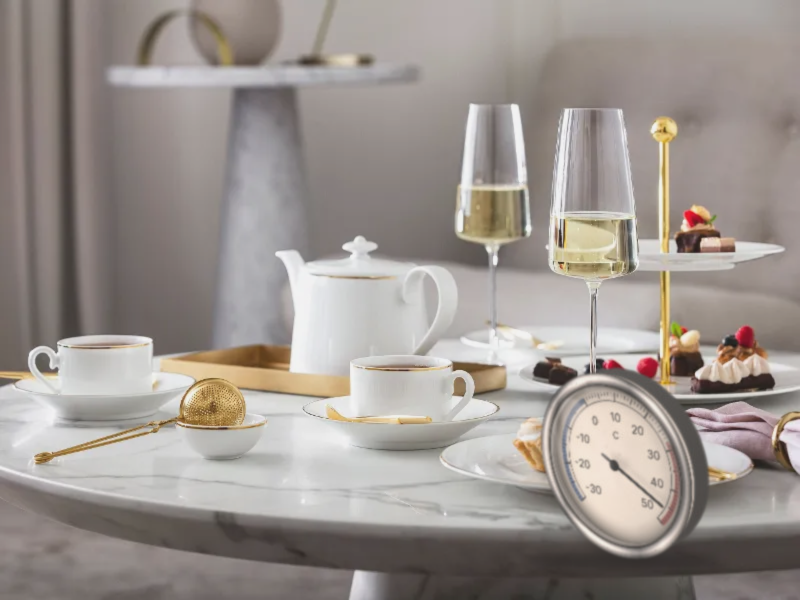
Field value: 45 °C
